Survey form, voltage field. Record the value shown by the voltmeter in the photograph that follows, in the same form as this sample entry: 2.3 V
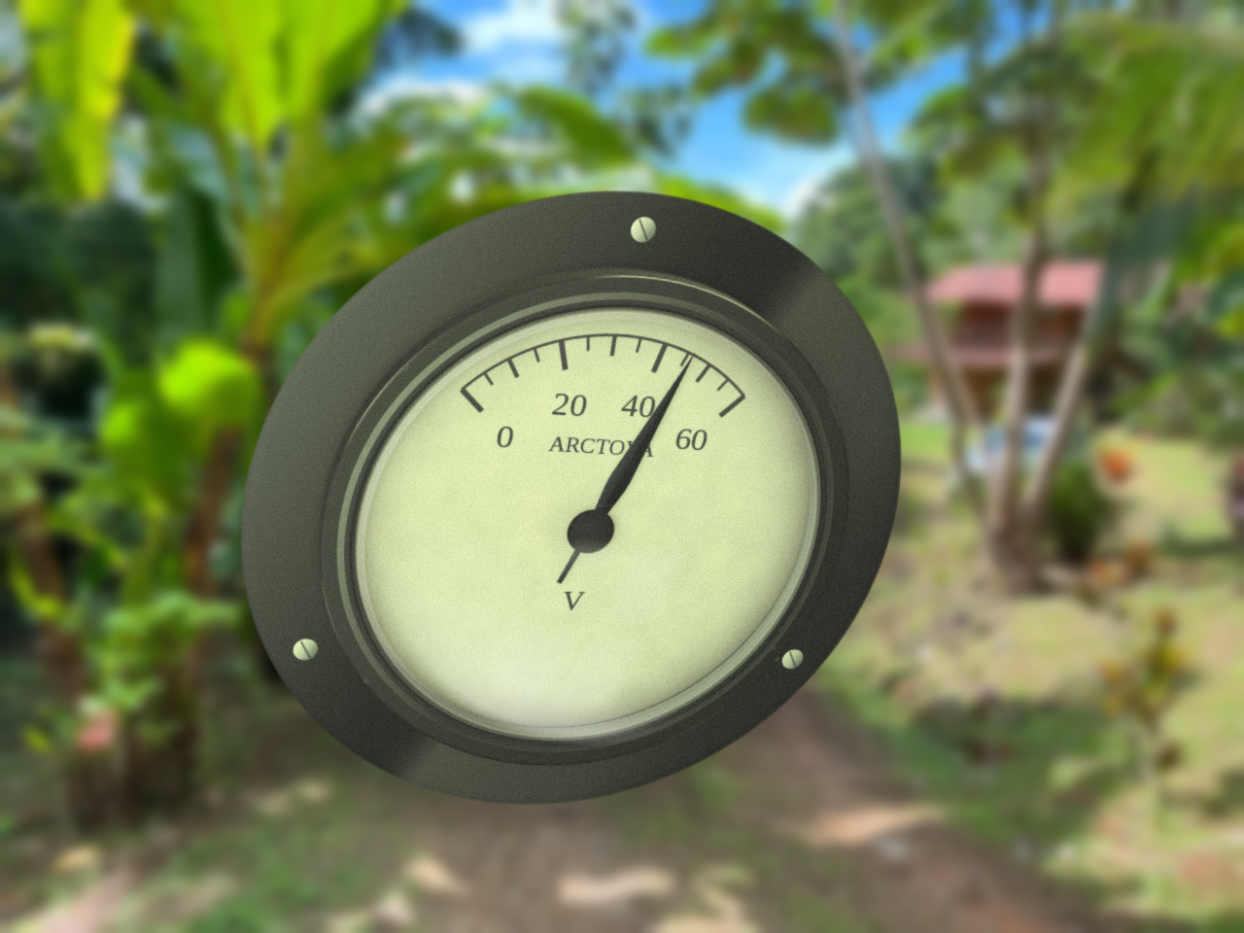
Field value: 45 V
